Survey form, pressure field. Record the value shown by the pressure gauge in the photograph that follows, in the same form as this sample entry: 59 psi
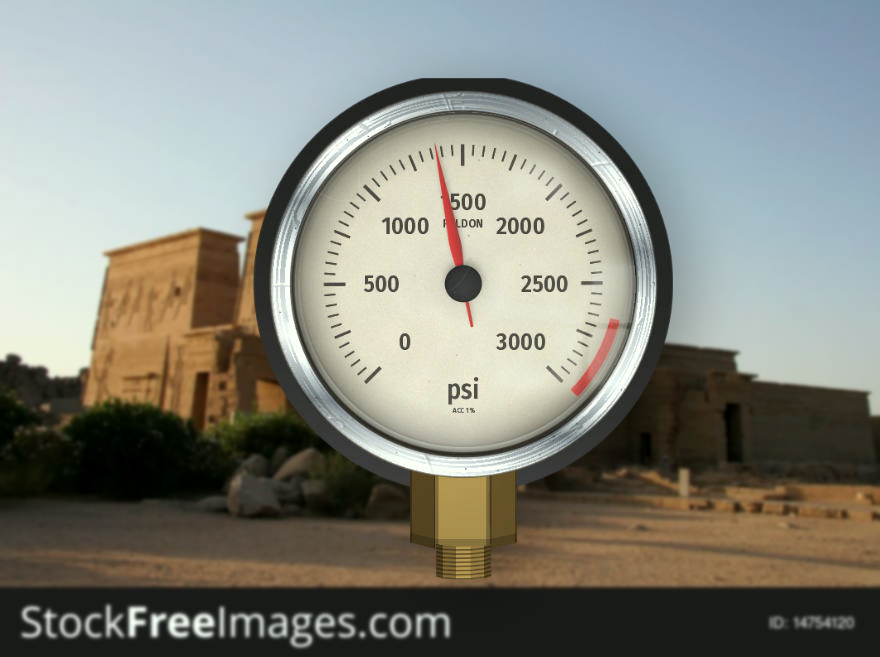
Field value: 1375 psi
